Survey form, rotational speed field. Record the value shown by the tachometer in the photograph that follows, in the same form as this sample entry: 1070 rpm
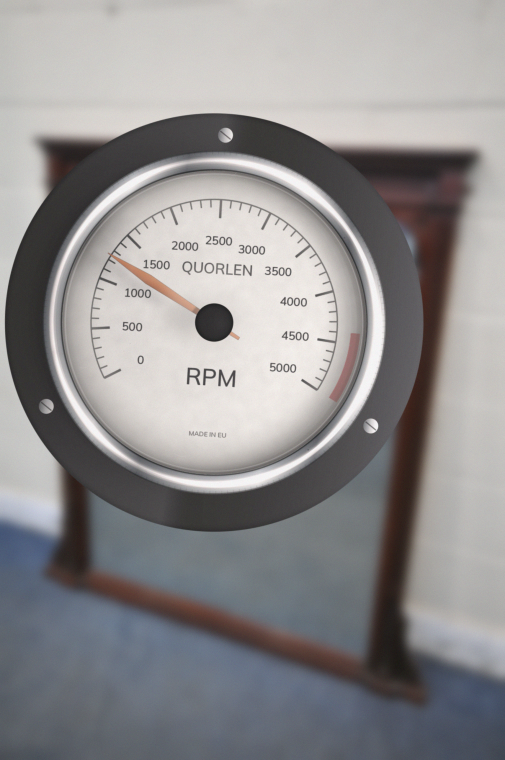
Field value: 1250 rpm
